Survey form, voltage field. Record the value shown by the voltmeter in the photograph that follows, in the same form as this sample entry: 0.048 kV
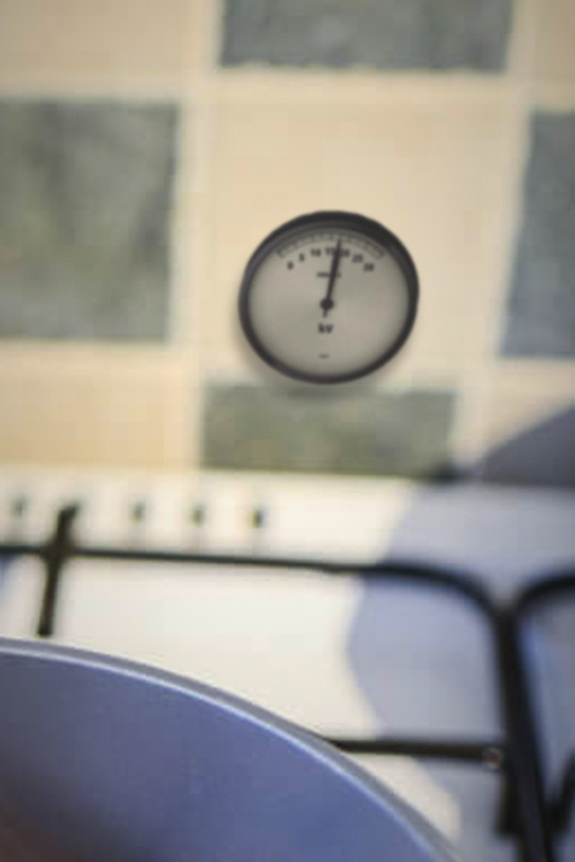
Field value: 17.5 kV
